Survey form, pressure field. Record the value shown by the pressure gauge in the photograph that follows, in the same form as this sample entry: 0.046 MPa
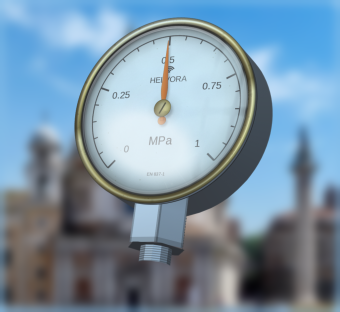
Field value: 0.5 MPa
